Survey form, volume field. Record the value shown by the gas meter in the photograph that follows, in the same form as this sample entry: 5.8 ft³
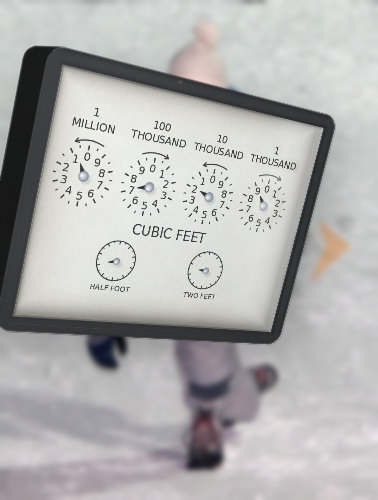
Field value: 71900 ft³
